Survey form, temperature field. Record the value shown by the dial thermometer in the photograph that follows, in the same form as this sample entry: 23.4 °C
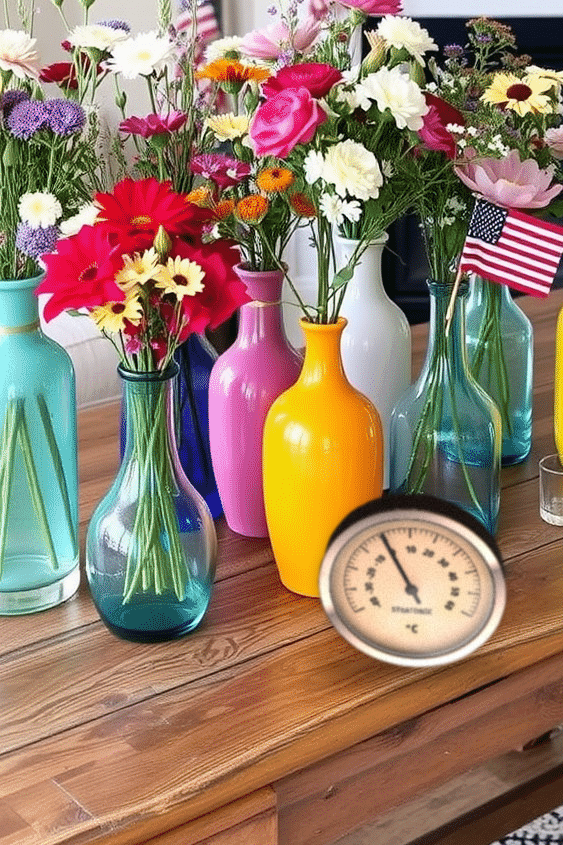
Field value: 0 °C
